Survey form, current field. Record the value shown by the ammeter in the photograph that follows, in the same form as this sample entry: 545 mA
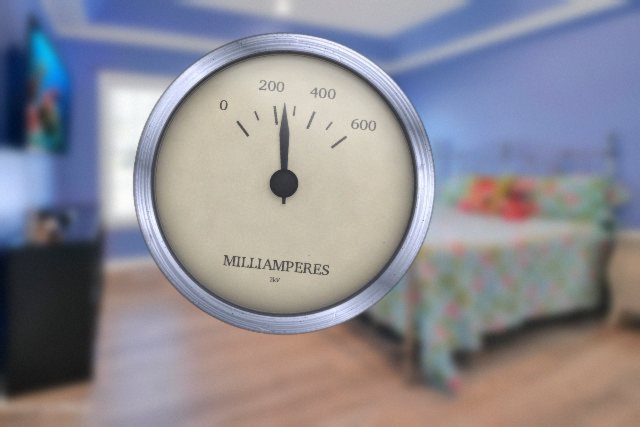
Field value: 250 mA
